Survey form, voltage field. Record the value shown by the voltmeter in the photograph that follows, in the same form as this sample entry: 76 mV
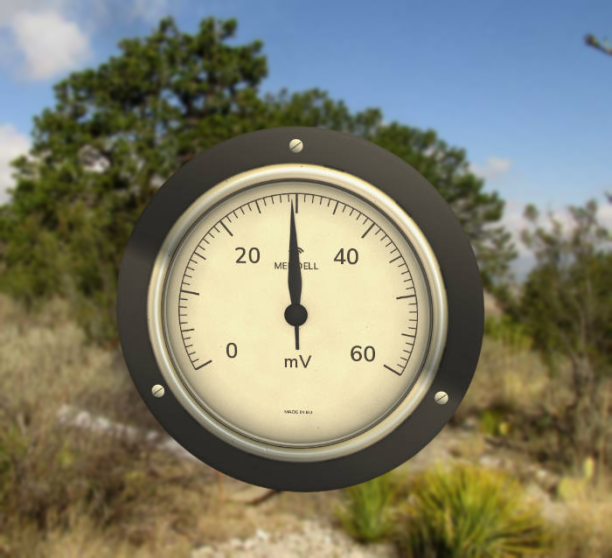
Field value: 29.5 mV
